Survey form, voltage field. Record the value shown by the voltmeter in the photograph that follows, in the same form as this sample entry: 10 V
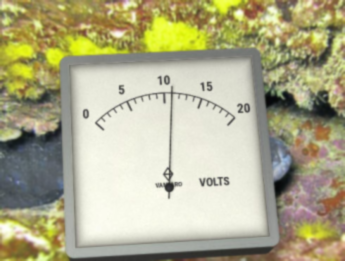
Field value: 11 V
